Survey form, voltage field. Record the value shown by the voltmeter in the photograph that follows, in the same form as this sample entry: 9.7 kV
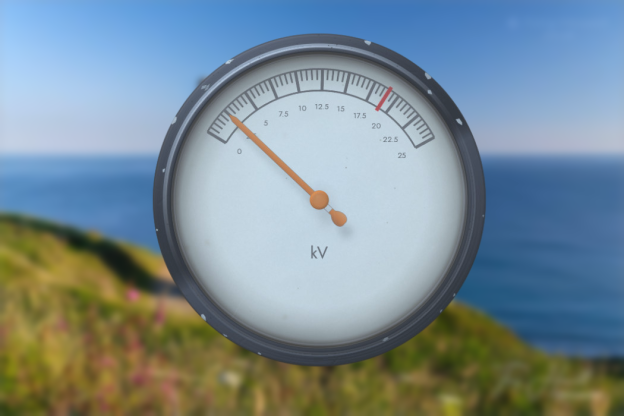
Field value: 2.5 kV
